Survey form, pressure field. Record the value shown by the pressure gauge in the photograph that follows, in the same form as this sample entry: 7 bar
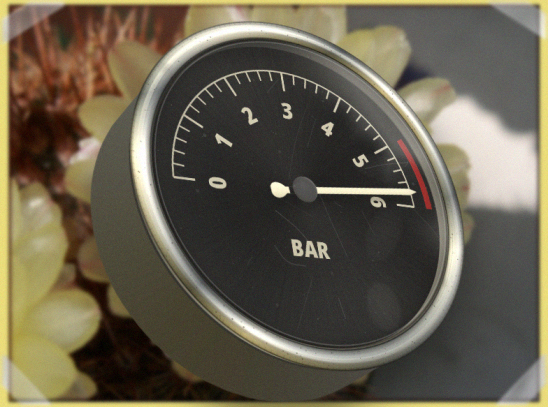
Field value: 5.8 bar
